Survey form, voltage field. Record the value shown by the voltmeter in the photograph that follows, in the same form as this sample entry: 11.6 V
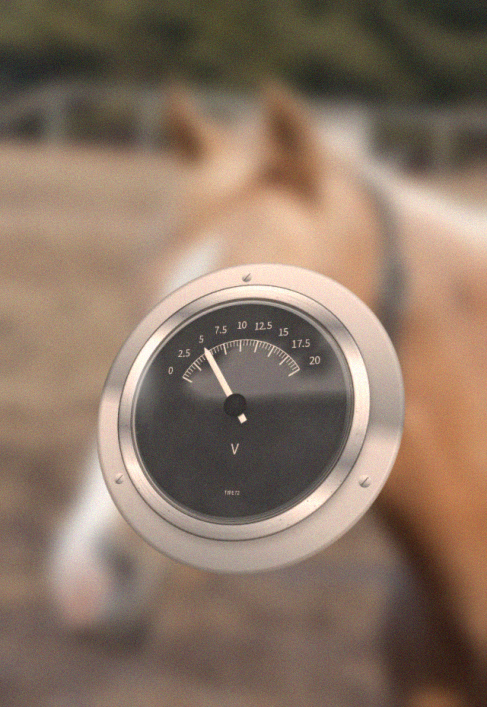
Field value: 5 V
